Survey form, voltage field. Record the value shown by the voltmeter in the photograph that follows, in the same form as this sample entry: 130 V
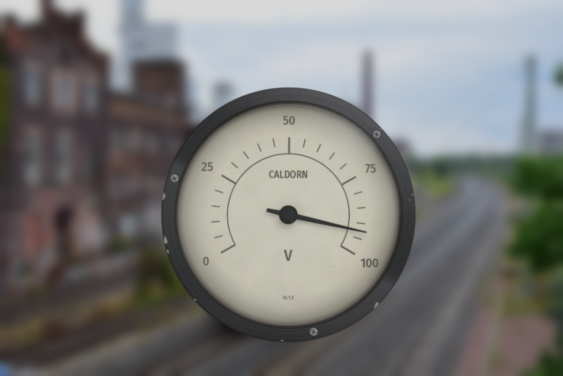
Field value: 92.5 V
